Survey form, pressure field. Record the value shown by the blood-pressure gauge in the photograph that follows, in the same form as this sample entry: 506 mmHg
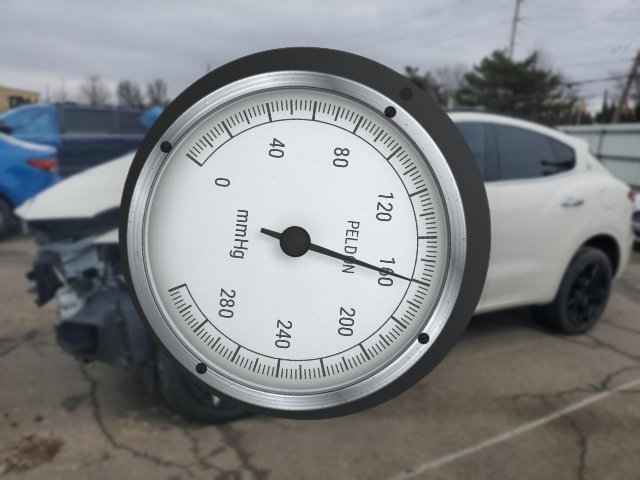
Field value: 160 mmHg
